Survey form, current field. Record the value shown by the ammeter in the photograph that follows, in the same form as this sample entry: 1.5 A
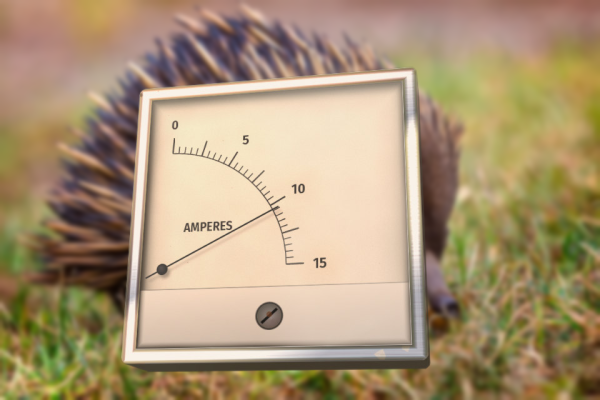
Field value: 10.5 A
